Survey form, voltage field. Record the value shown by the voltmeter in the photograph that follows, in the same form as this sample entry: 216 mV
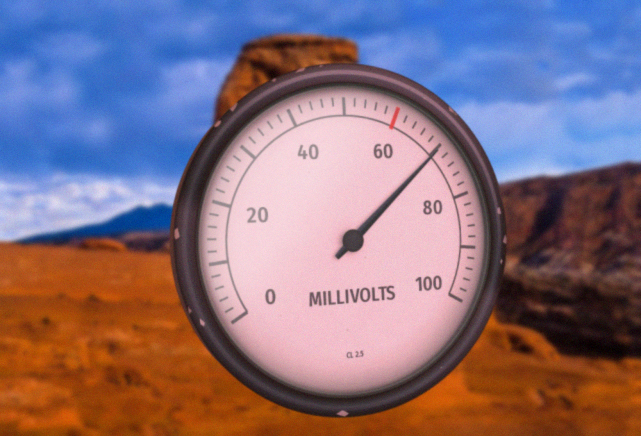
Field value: 70 mV
